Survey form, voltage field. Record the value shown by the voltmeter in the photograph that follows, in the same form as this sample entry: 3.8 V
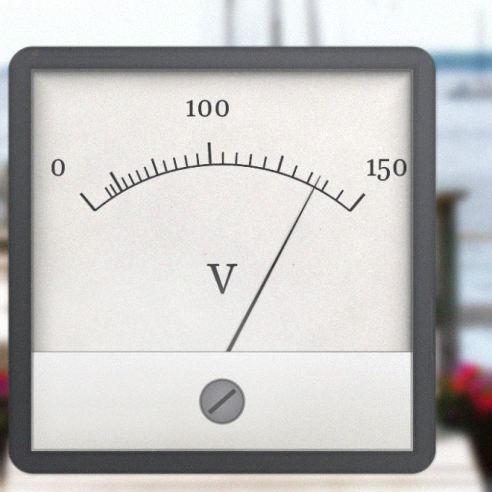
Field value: 137.5 V
